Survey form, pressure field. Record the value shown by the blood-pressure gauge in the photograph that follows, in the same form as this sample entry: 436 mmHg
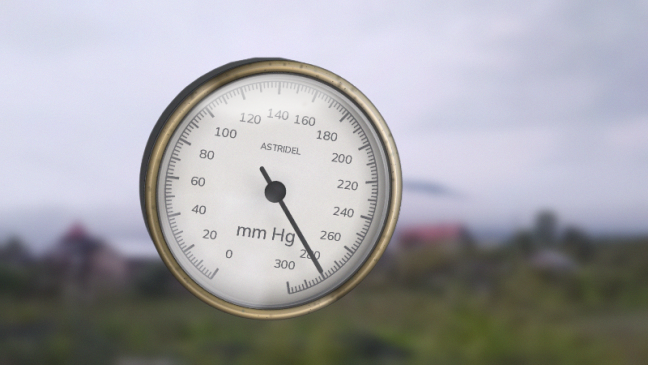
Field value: 280 mmHg
